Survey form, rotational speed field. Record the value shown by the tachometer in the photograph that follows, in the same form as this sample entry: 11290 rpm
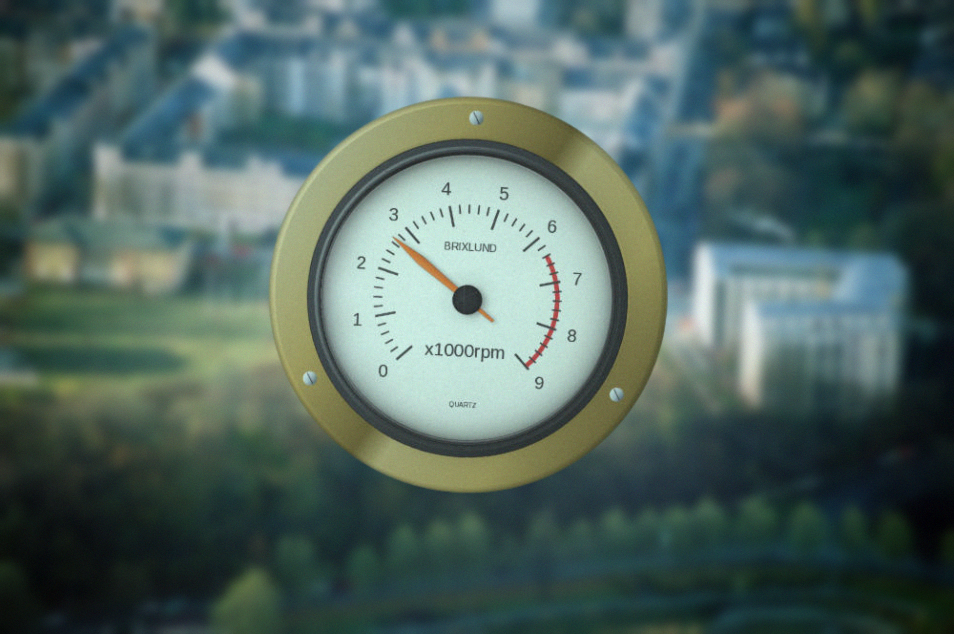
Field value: 2700 rpm
